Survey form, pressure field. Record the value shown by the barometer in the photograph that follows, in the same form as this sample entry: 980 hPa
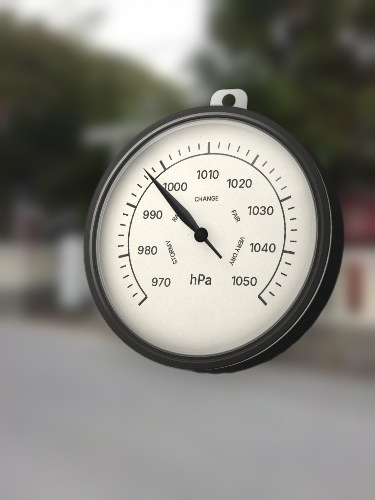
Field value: 997 hPa
